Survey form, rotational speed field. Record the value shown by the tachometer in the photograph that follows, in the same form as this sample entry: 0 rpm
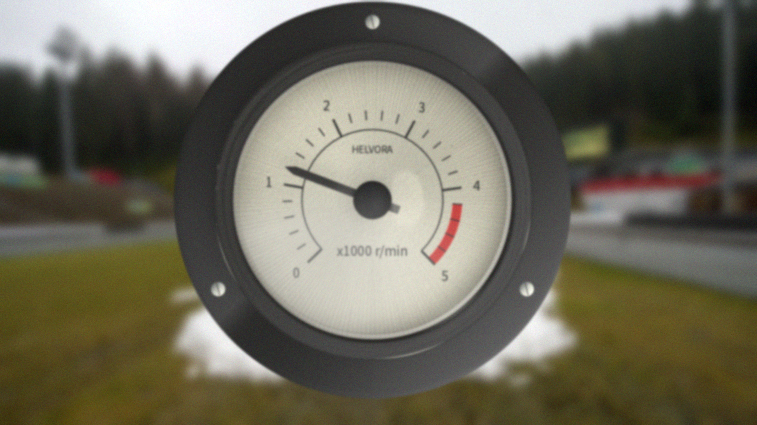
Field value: 1200 rpm
